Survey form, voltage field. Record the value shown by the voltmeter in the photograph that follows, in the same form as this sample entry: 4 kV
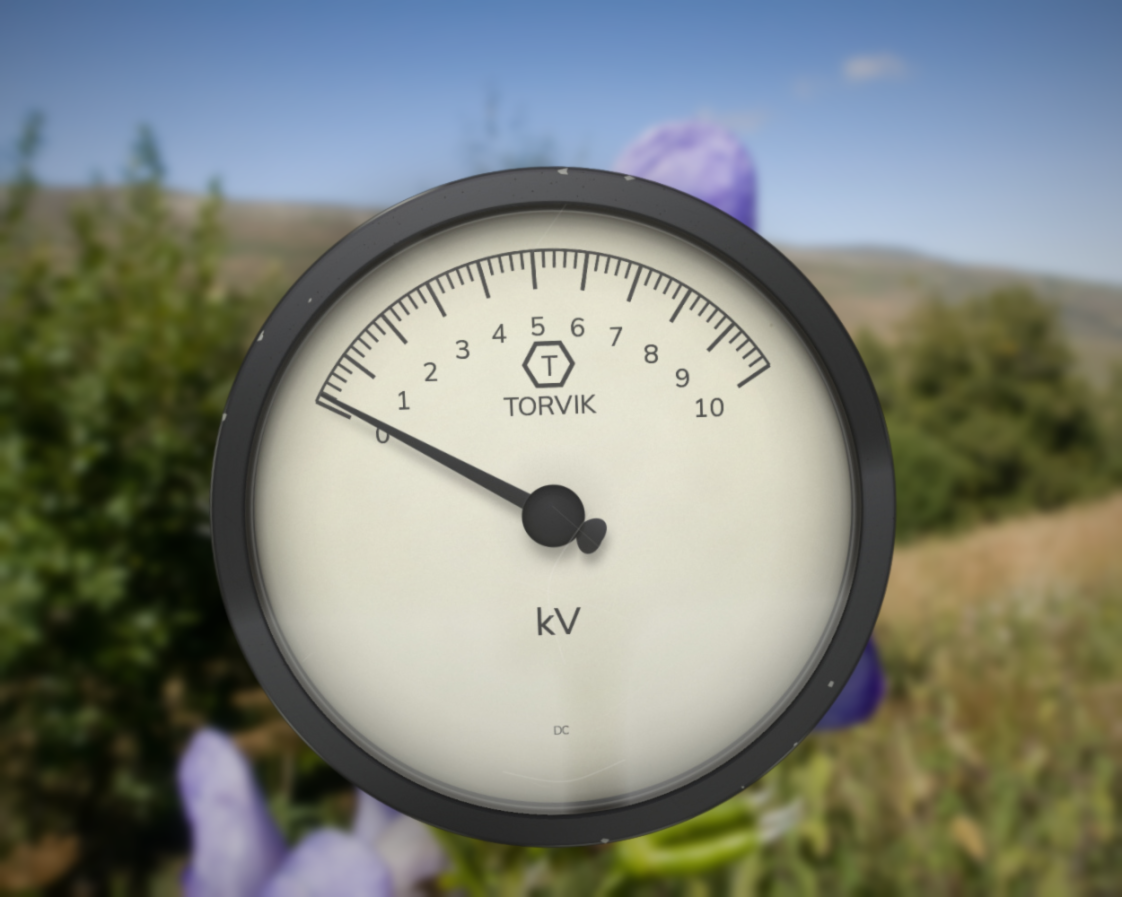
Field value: 0.2 kV
